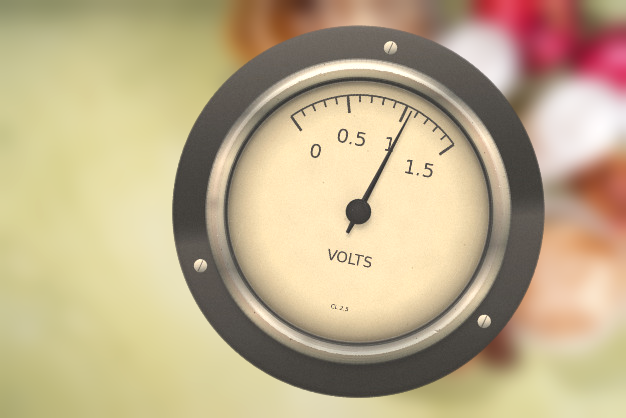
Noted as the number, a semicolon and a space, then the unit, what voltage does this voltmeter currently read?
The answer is 1.05; V
